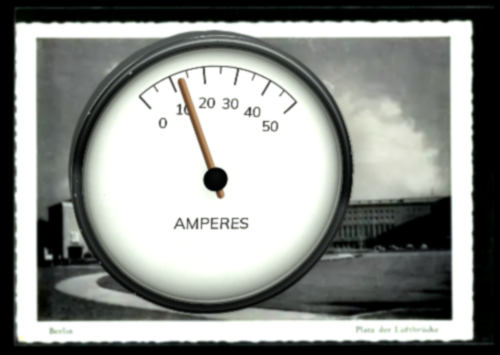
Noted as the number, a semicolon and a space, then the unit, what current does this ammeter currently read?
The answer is 12.5; A
